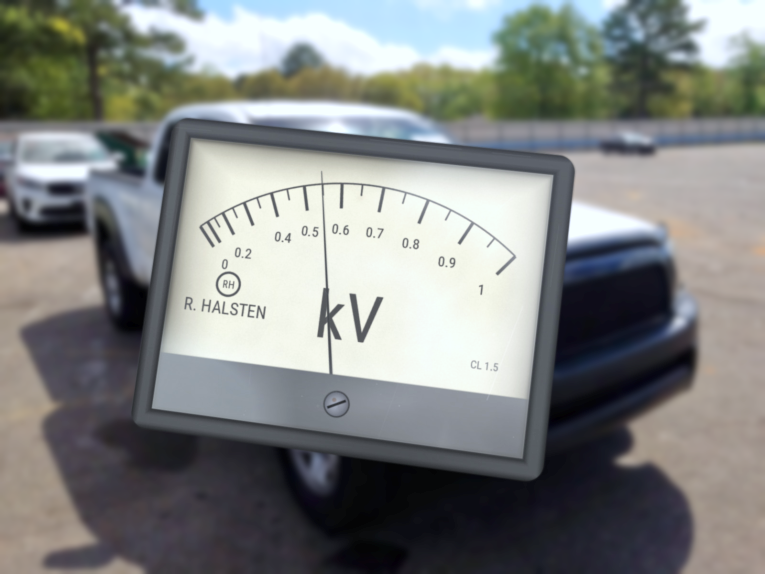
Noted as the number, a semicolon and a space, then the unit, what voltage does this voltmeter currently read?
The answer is 0.55; kV
